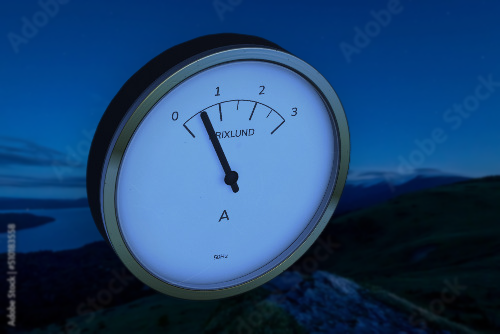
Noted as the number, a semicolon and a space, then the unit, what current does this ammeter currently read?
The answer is 0.5; A
